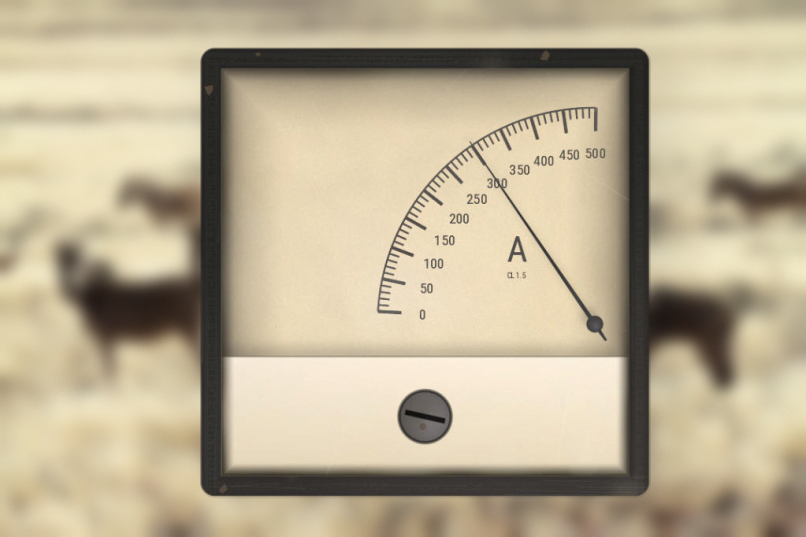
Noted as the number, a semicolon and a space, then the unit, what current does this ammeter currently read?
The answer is 300; A
